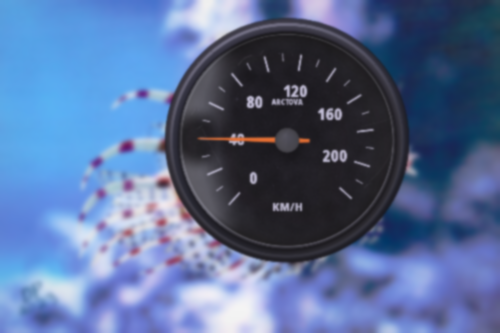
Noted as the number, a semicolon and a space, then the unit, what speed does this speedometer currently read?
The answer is 40; km/h
